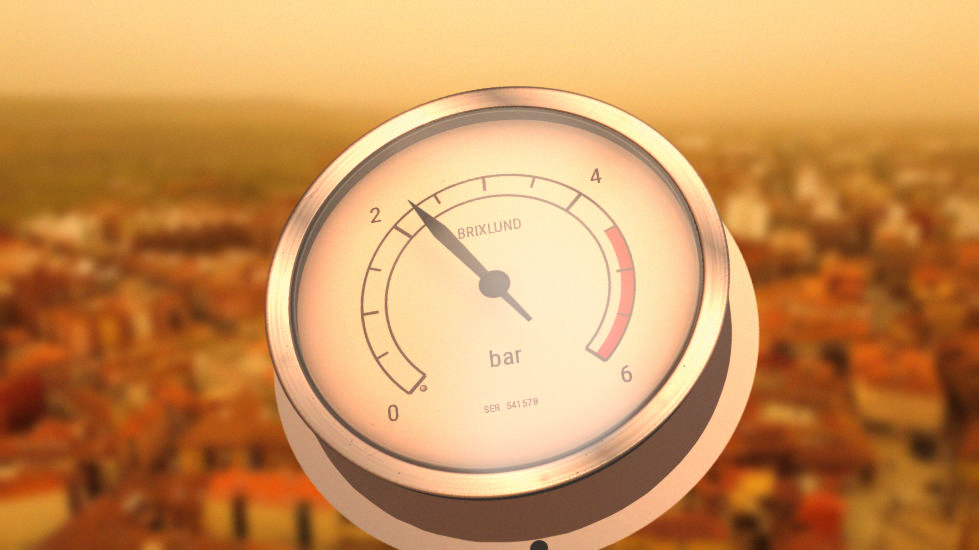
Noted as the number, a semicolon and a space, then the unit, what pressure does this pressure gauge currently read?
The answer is 2.25; bar
